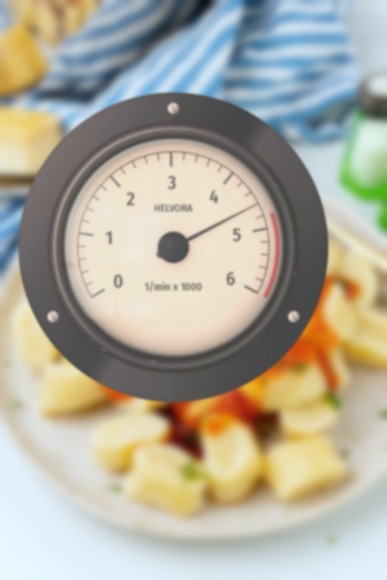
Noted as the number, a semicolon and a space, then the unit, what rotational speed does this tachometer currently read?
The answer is 4600; rpm
